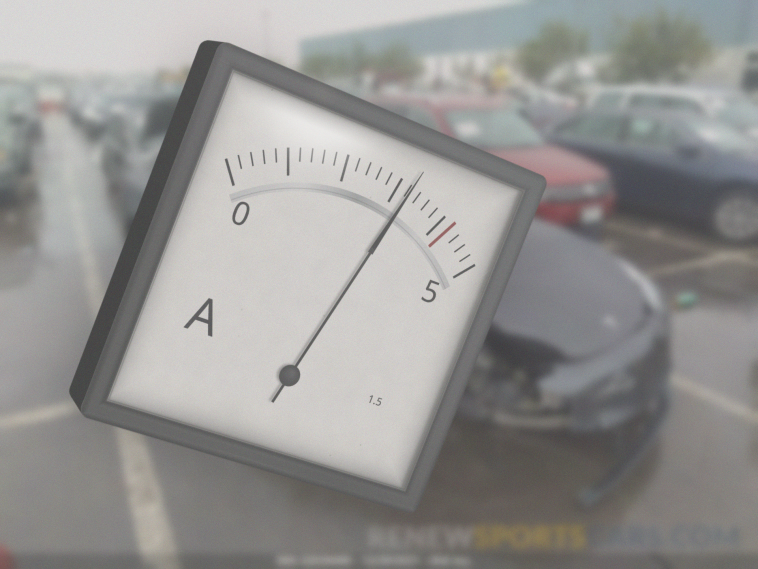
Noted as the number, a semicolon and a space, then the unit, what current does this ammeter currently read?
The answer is 3.2; A
